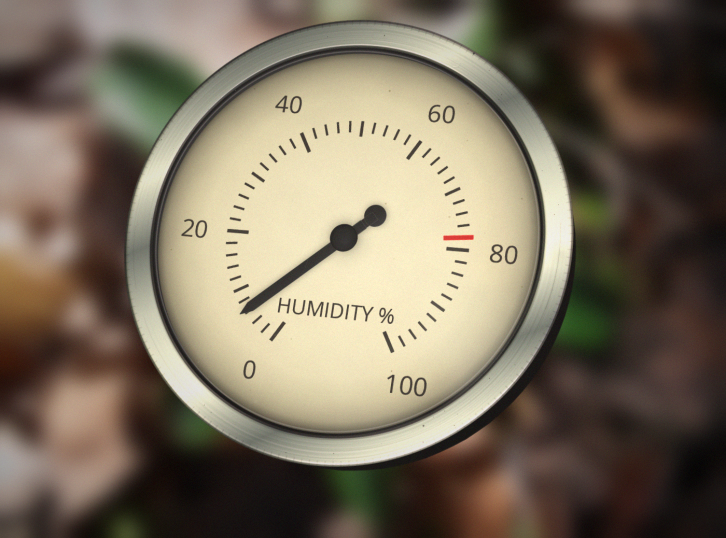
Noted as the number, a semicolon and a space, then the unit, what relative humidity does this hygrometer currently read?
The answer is 6; %
